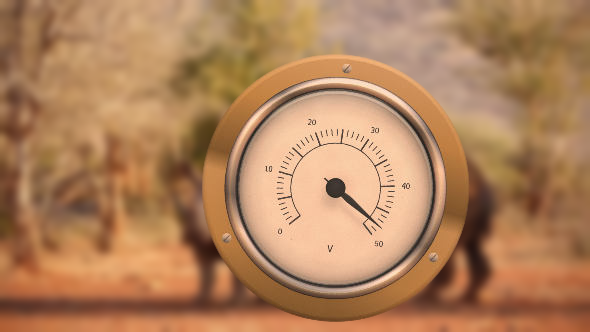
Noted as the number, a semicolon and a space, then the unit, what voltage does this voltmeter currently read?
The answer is 48; V
